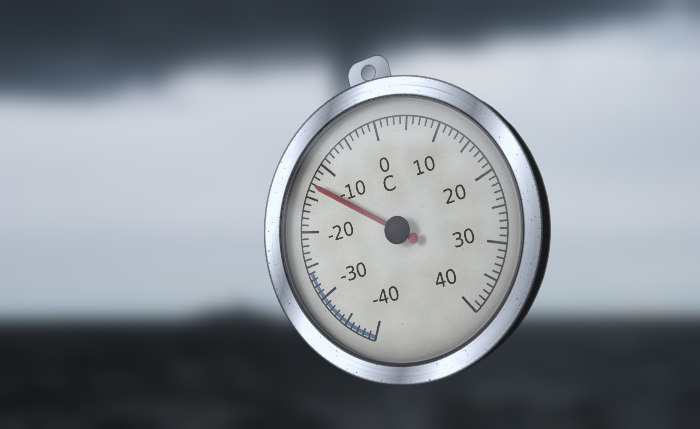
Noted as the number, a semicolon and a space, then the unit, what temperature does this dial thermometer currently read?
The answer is -13; °C
